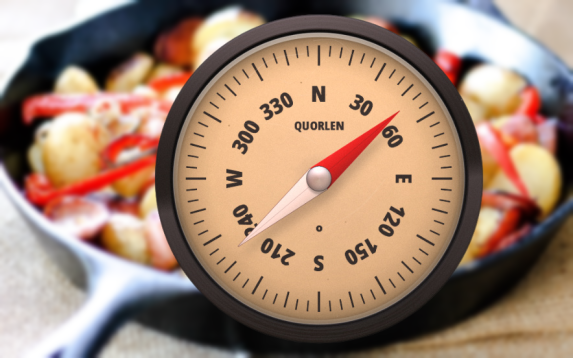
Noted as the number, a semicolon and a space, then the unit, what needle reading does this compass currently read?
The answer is 50; °
